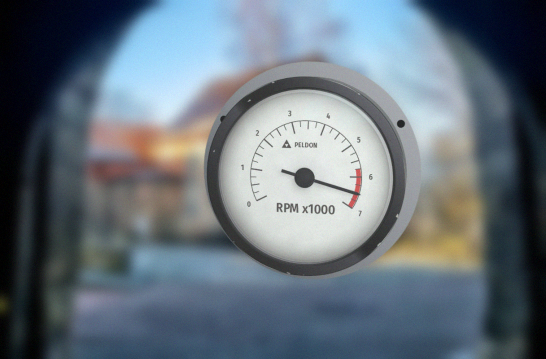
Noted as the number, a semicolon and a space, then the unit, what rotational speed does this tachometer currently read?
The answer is 6500; rpm
